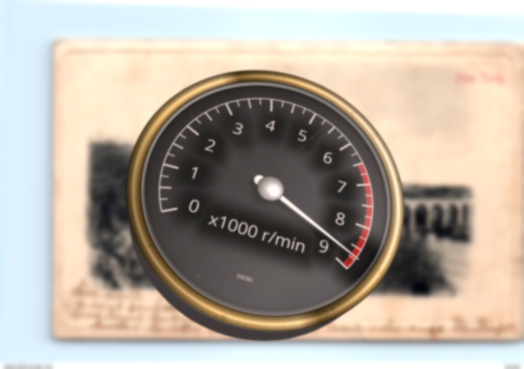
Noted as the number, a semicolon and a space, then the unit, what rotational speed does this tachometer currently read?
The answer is 8750; rpm
